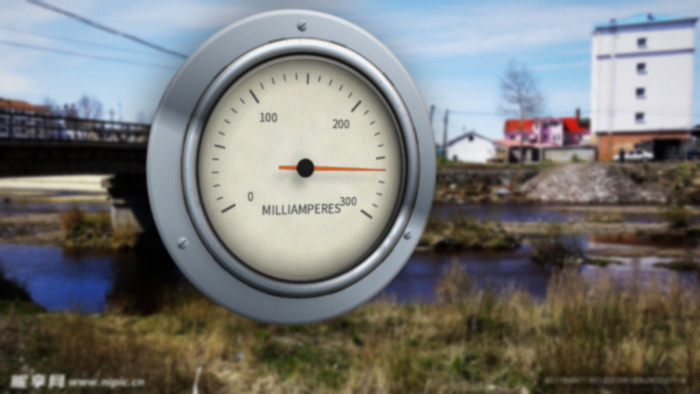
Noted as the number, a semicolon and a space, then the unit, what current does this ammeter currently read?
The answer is 260; mA
